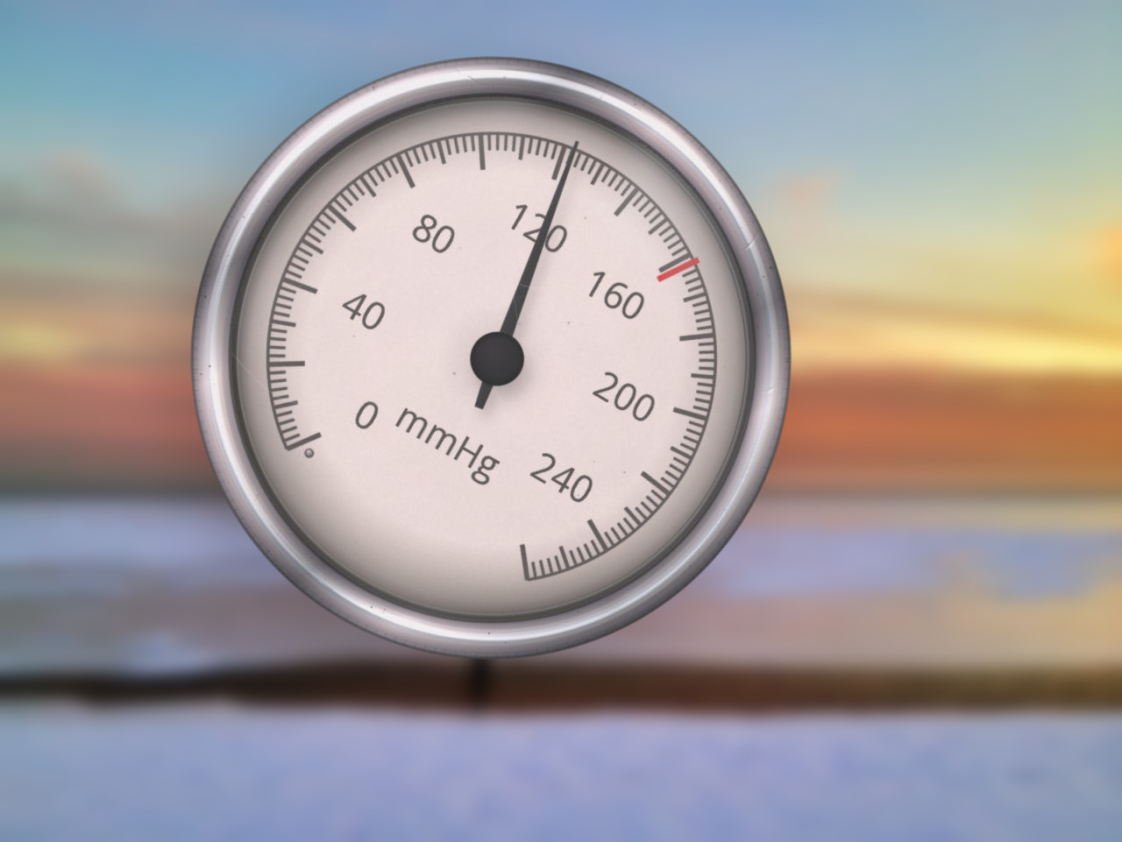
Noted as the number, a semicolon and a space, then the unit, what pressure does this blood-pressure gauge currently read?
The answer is 122; mmHg
